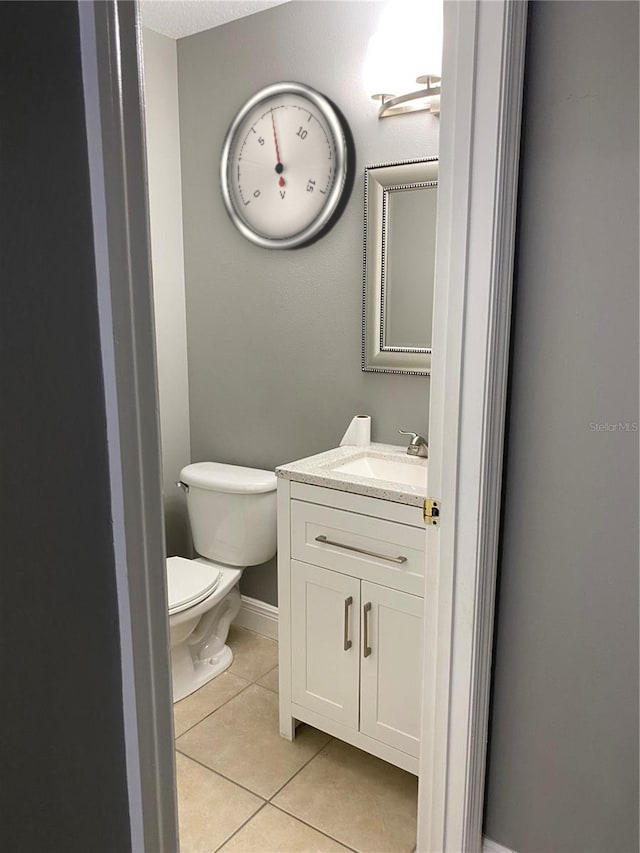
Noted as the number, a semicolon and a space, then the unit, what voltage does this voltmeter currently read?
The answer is 7; V
